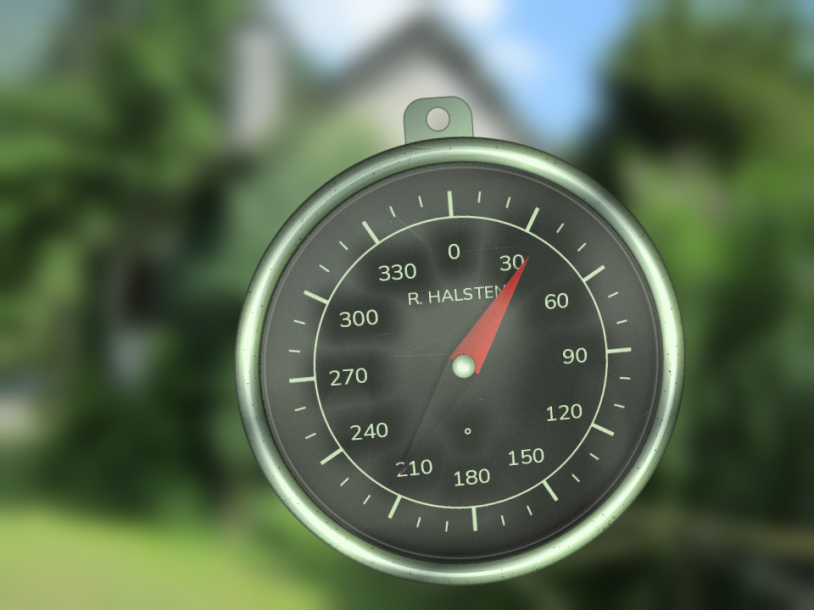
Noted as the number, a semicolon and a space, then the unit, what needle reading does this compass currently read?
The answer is 35; °
